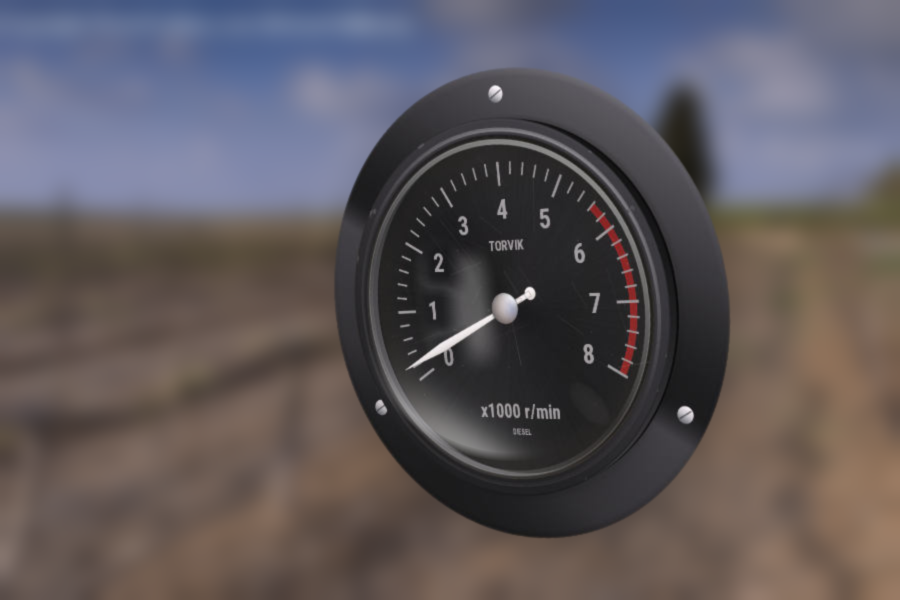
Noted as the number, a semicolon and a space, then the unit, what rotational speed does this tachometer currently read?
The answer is 200; rpm
